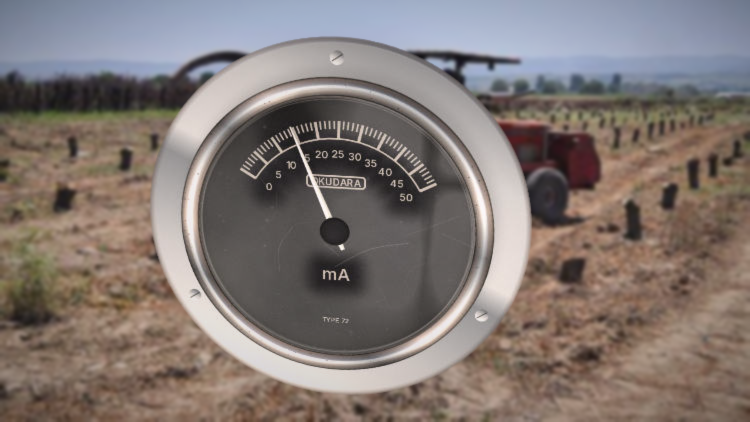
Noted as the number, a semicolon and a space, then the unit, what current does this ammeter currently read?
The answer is 15; mA
